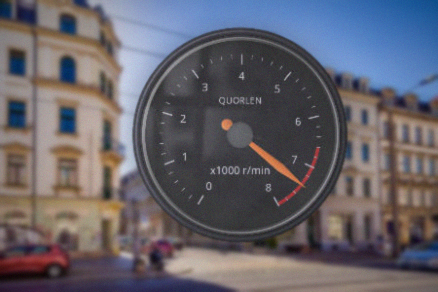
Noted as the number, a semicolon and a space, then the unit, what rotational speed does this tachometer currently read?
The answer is 7400; rpm
